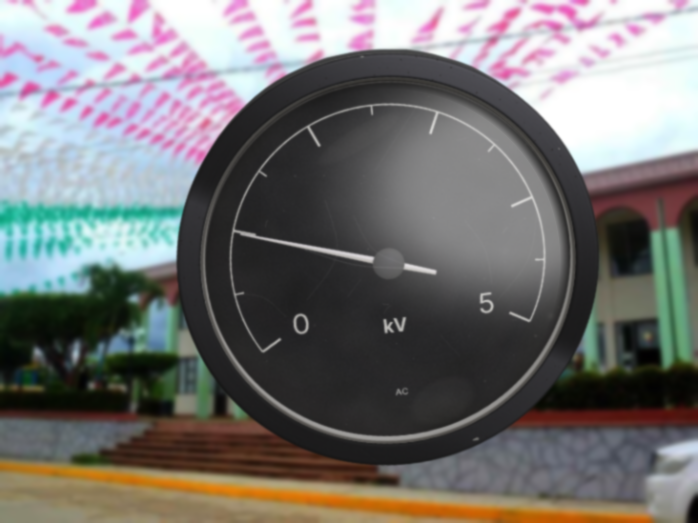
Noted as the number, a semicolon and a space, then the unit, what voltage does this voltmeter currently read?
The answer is 1; kV
